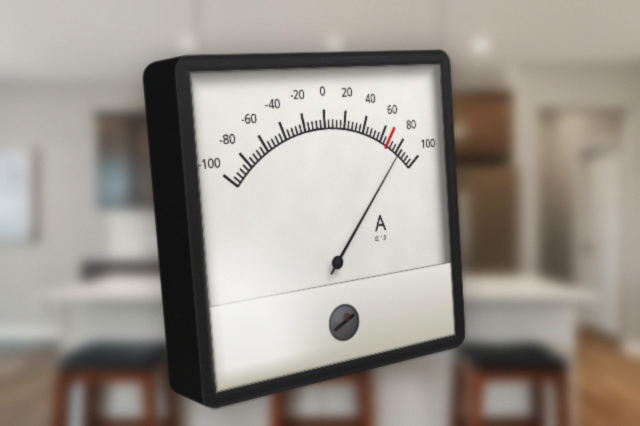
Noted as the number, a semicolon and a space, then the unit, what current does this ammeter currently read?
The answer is 80; A
